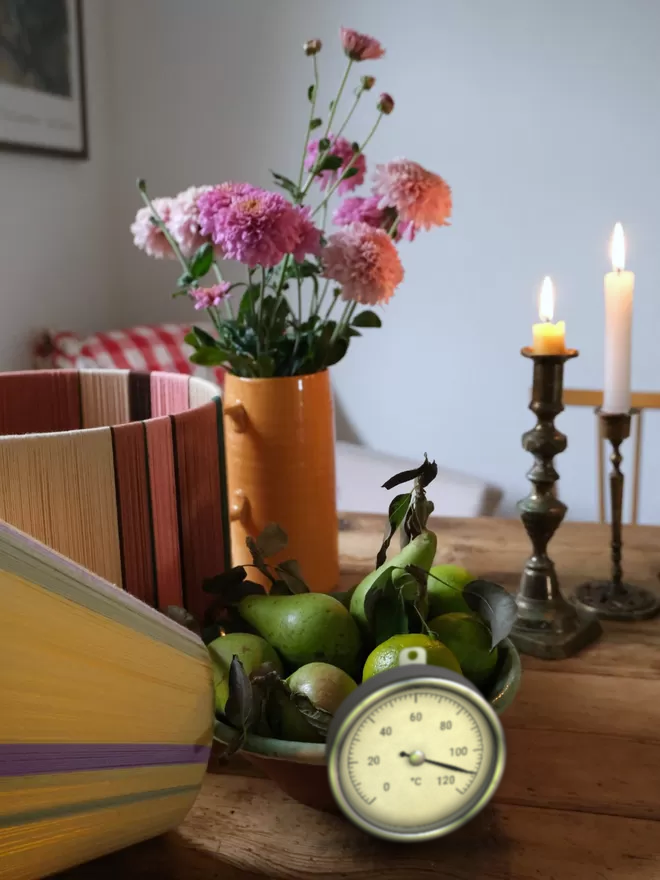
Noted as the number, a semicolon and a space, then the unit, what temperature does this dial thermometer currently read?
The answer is 110; °C
